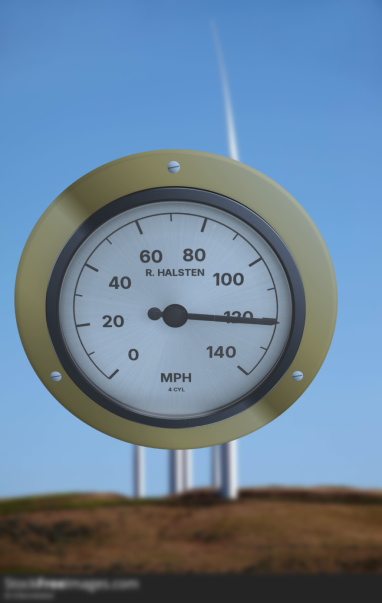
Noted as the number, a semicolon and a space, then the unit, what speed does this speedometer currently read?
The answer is 120; mph
